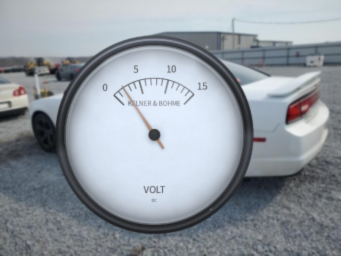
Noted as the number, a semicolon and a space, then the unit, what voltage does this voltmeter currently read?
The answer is 2; V
